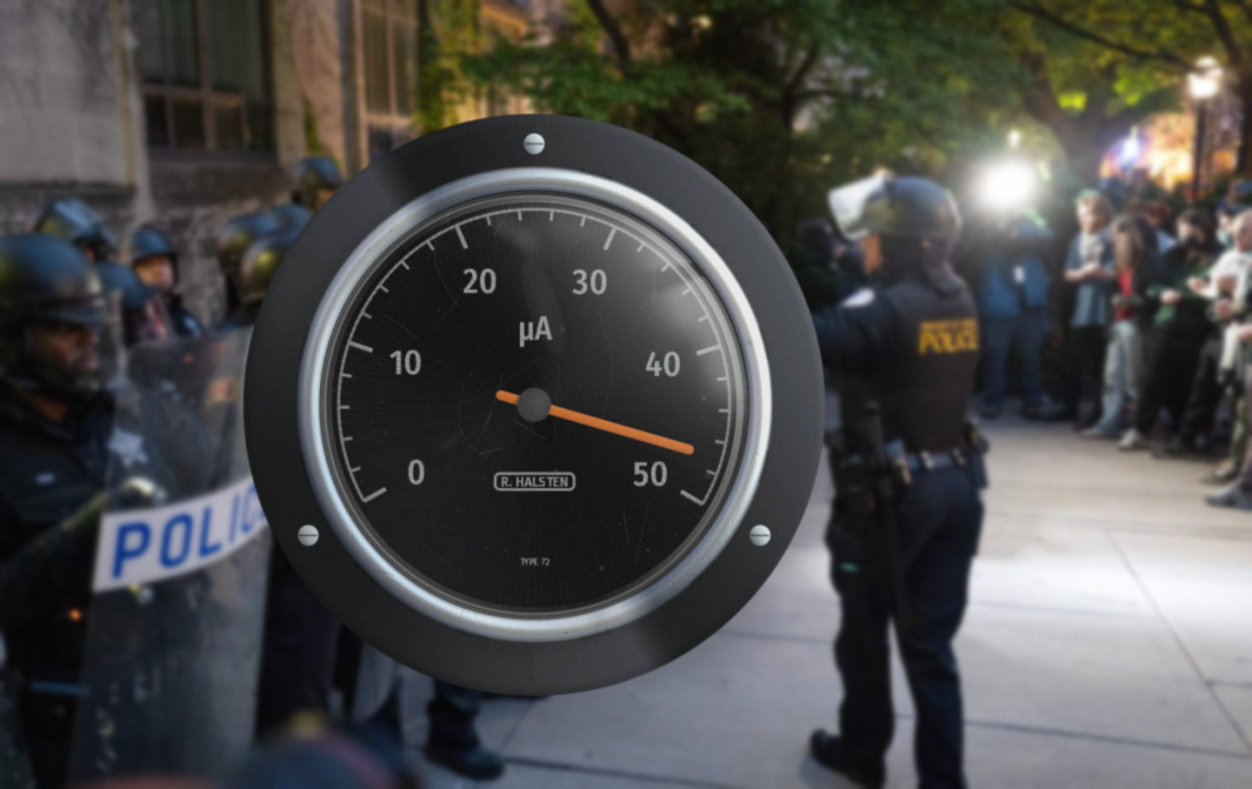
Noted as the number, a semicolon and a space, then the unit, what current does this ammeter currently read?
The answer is 47; µA
